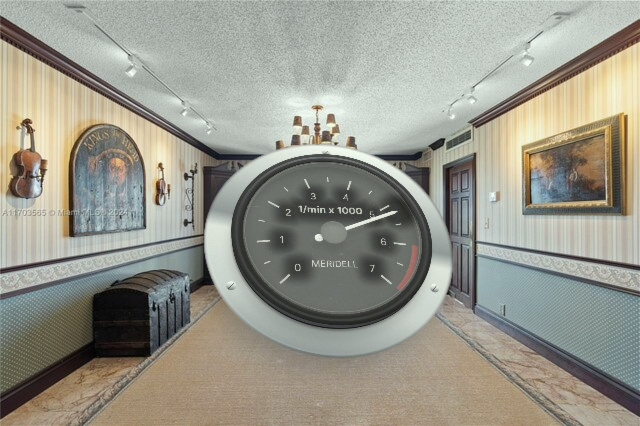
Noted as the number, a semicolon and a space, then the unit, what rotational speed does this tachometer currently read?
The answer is 5250; rpm
